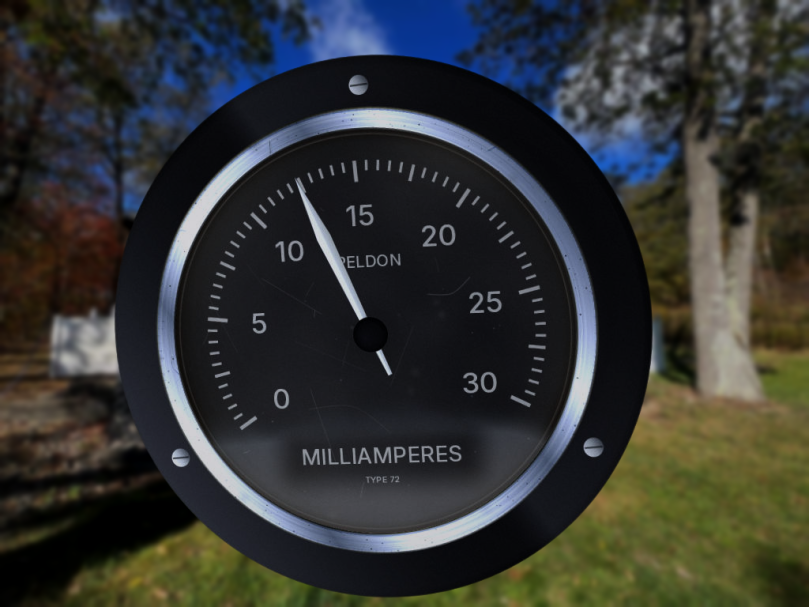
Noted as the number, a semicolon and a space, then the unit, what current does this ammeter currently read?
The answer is 12.5; mA
